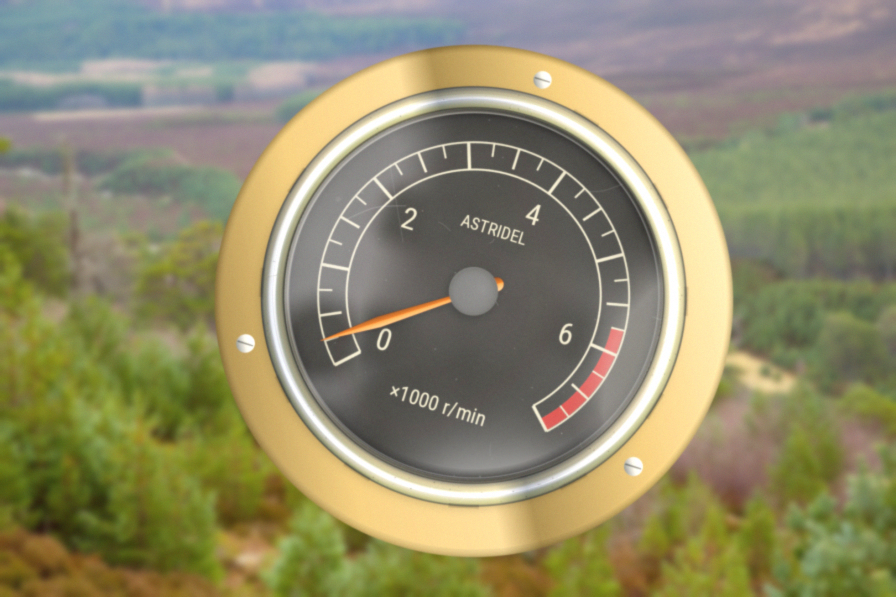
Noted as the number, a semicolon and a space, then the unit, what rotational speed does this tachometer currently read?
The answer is 250; rpm
